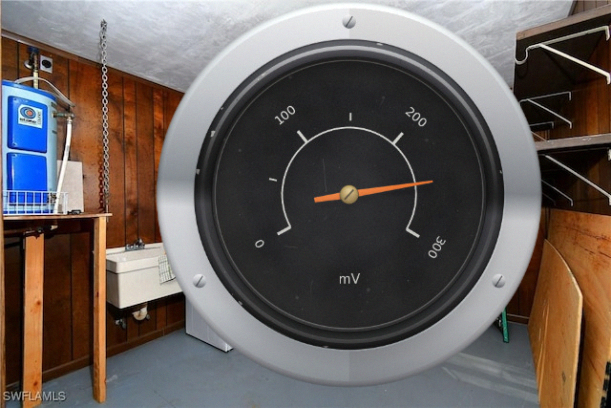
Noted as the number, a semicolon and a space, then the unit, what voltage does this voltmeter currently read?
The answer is 250; mV
